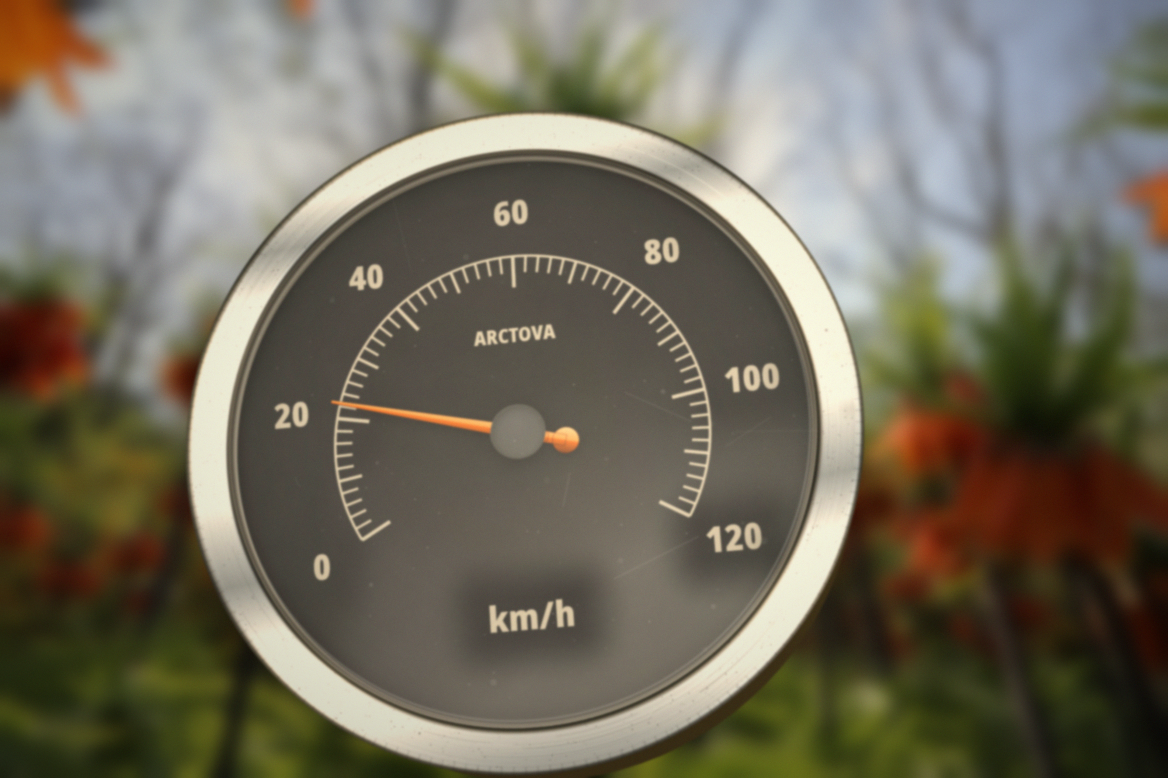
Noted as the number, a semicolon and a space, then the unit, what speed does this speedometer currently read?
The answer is 22; km/h
